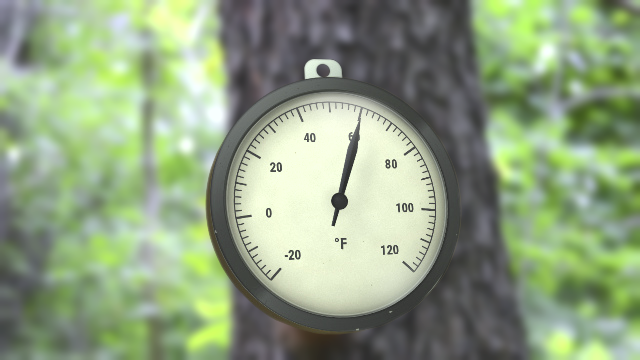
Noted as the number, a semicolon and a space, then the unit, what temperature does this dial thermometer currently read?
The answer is 60; °F
